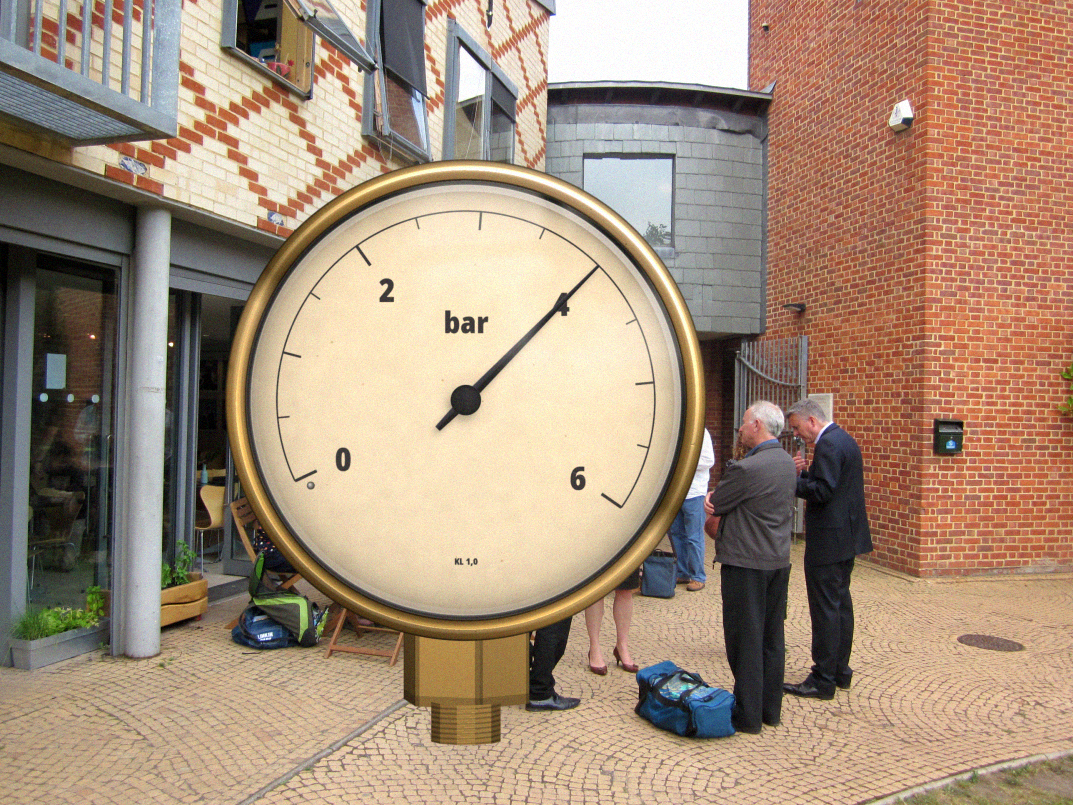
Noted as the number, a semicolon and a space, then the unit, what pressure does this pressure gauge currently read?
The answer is 4; bar
